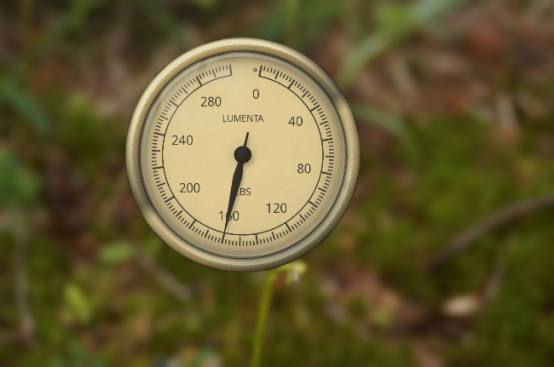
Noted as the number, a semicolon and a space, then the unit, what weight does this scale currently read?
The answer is 160; lb
